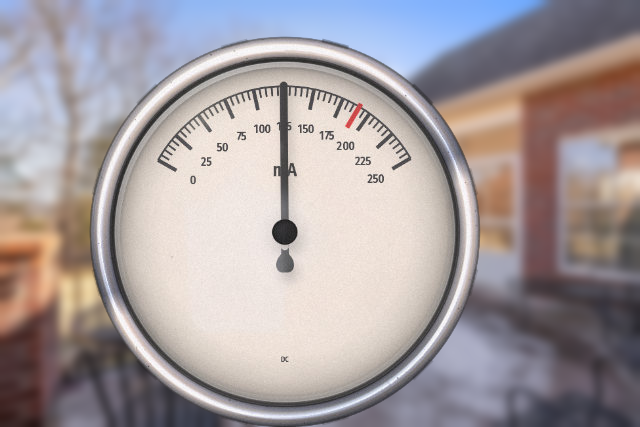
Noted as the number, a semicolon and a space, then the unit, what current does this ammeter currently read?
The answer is 125; mA
